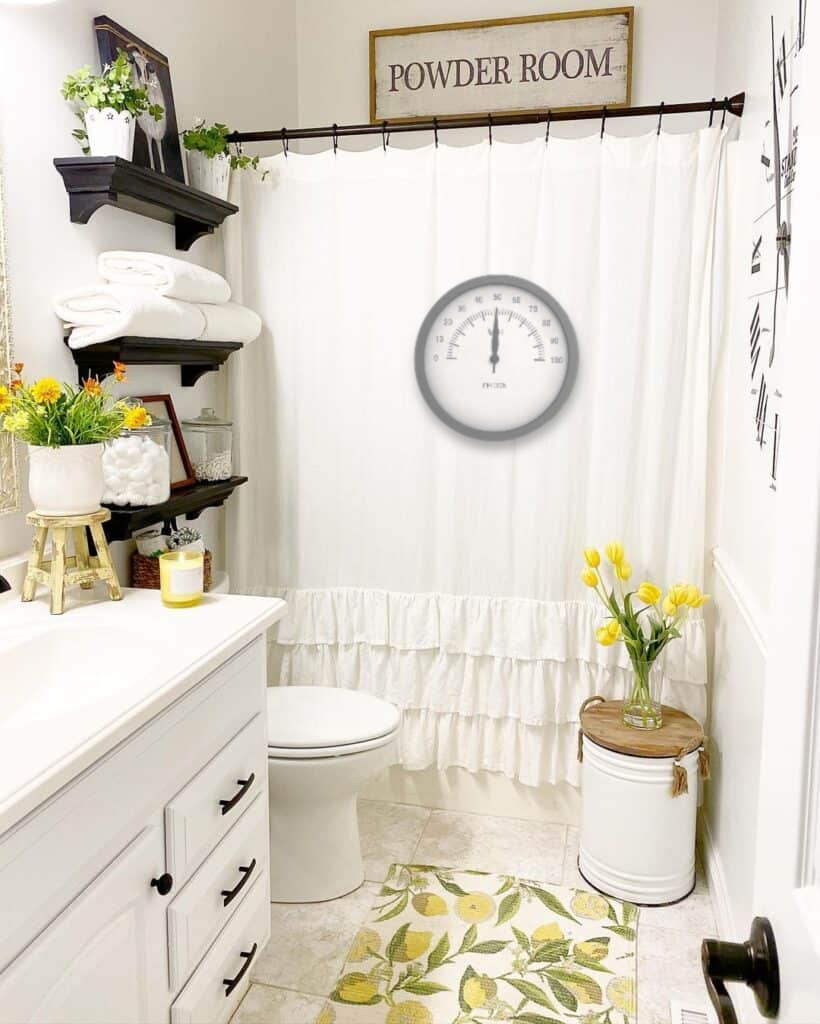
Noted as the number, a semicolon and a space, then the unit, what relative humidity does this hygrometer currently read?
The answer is 50; %
